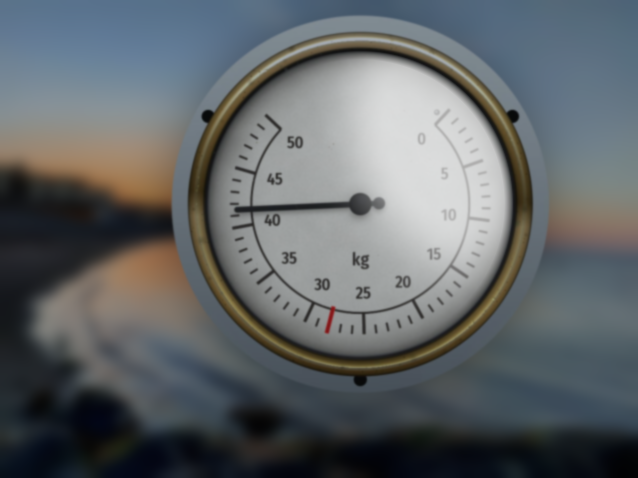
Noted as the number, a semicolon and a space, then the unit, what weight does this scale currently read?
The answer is 41.5; kg
